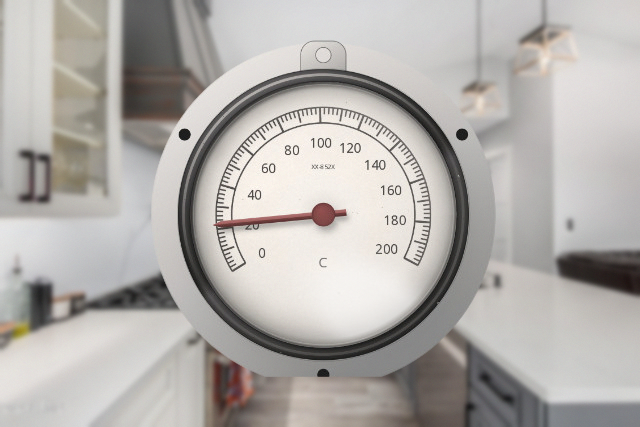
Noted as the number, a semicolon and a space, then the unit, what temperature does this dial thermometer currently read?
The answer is 22; °C
